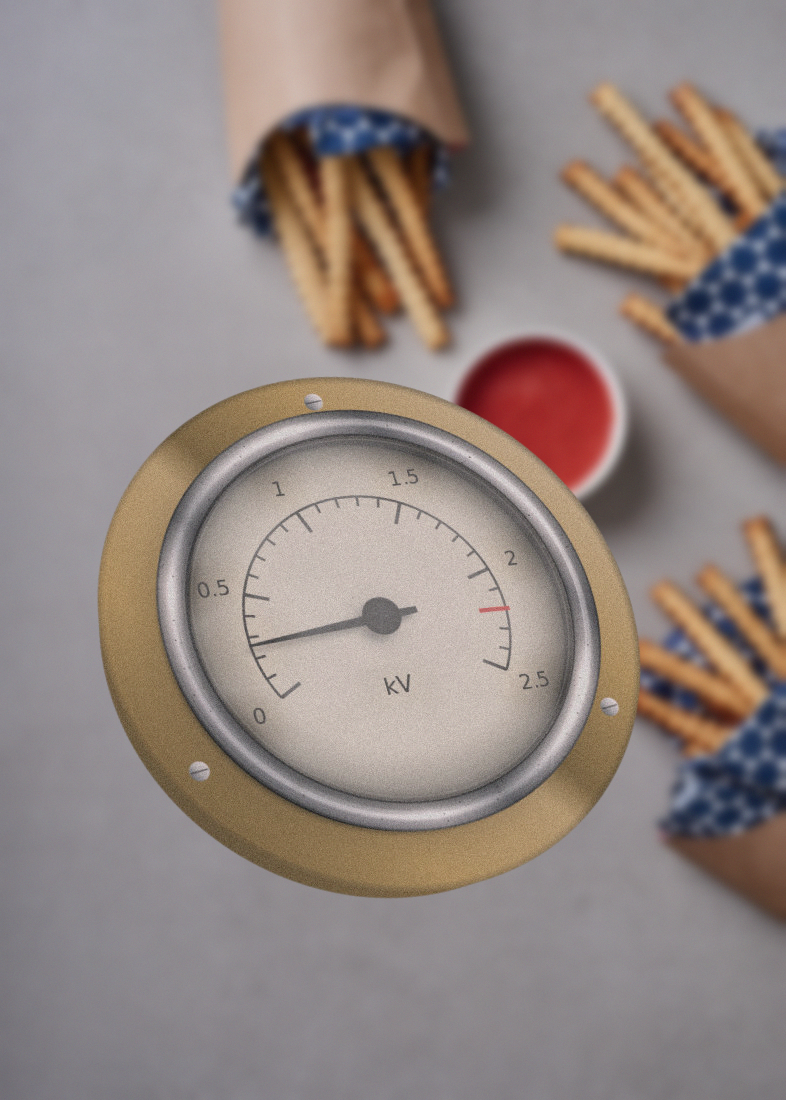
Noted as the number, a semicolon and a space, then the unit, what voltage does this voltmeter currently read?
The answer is 0.25; kV
